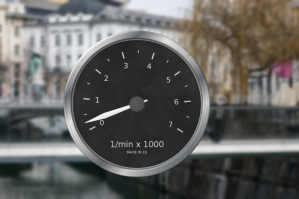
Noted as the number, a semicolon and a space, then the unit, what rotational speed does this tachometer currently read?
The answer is 250; rpm
